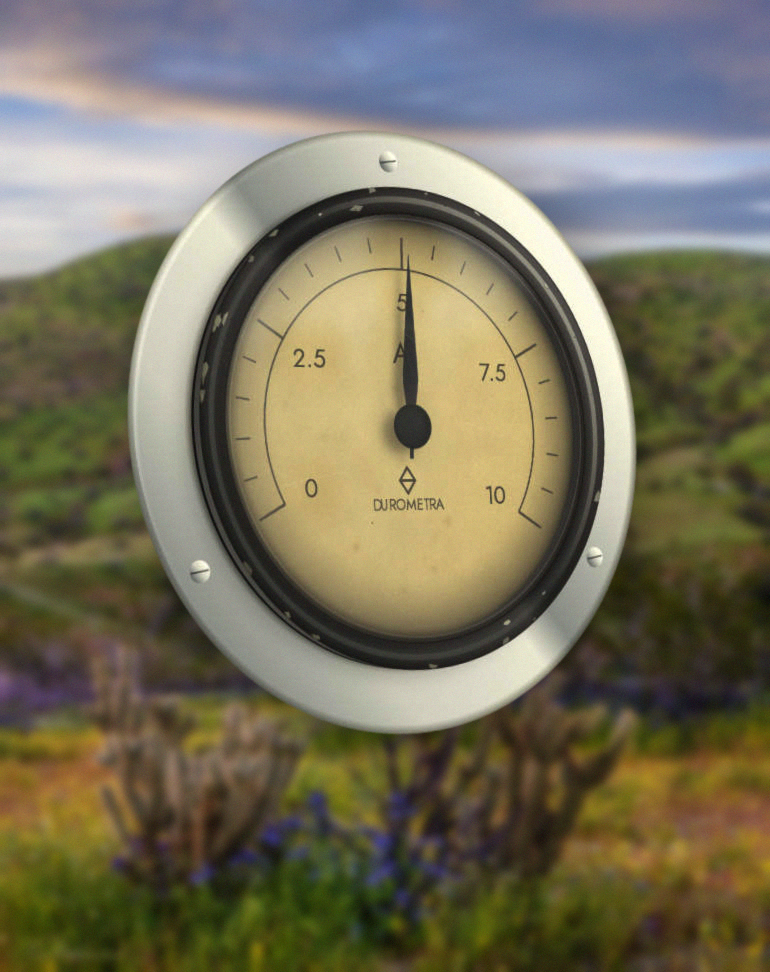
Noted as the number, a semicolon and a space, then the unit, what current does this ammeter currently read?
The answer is 5; A
